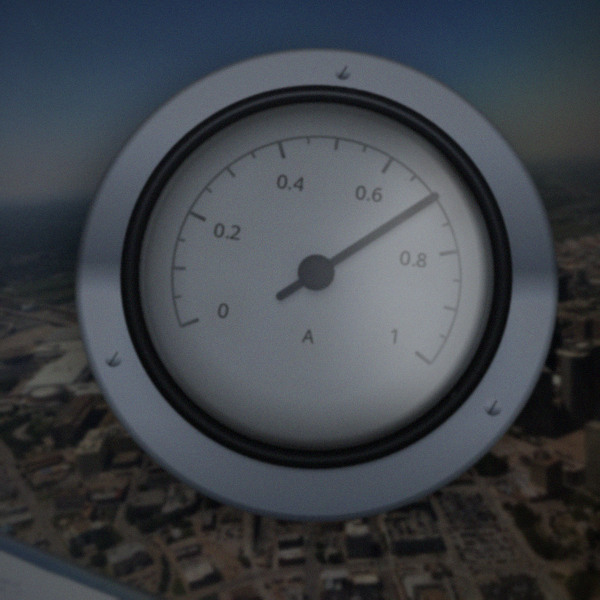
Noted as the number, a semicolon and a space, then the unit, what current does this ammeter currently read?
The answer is 0.7; A
